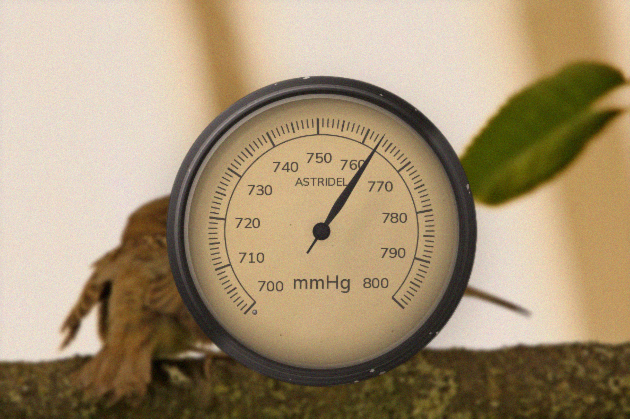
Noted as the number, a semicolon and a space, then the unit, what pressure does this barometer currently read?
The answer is 763; mmHg
